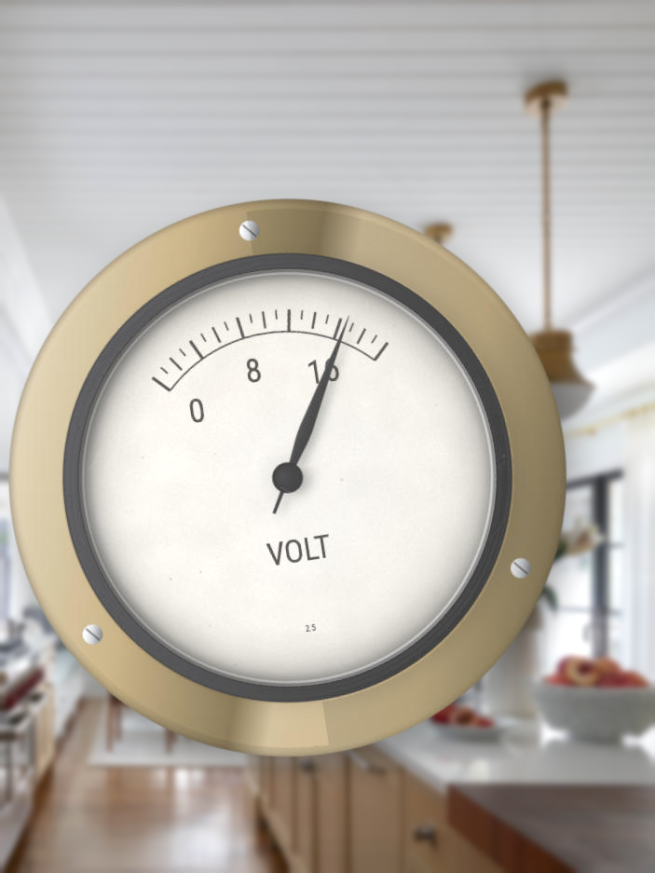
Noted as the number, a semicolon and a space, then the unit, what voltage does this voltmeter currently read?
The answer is 16.5; V
